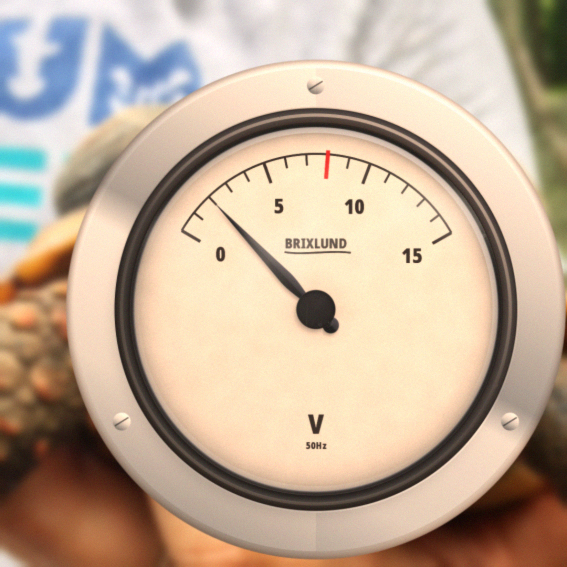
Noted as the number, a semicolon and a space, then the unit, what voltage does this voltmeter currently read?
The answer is 2; V
